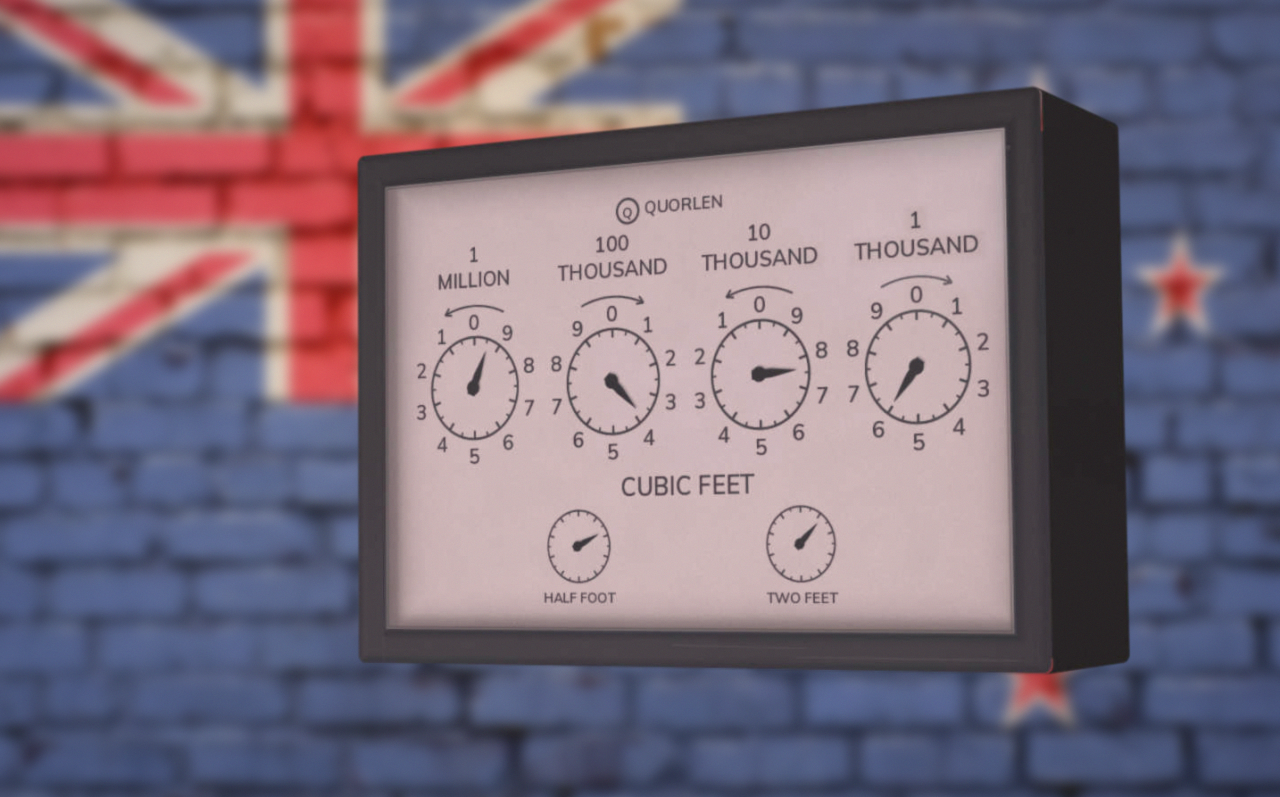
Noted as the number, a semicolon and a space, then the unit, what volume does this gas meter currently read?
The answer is 937600; ft³
